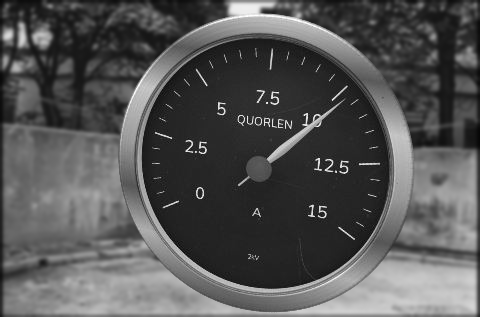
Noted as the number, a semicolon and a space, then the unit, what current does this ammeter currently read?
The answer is 10.25; A
